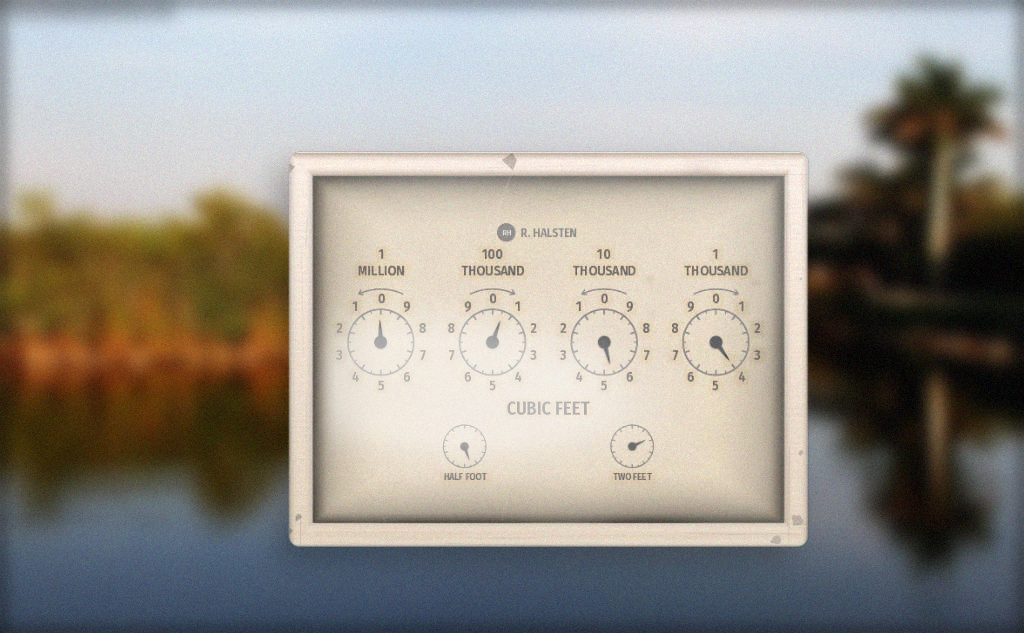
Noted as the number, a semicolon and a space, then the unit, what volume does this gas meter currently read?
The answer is 5400; ft³
